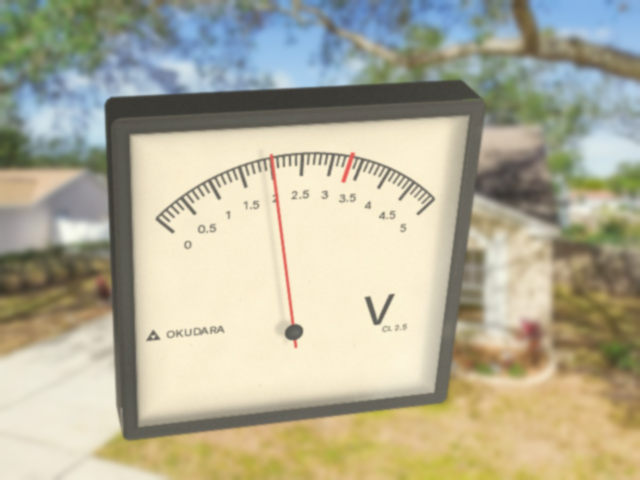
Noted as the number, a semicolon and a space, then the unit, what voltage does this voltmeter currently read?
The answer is 2; V
